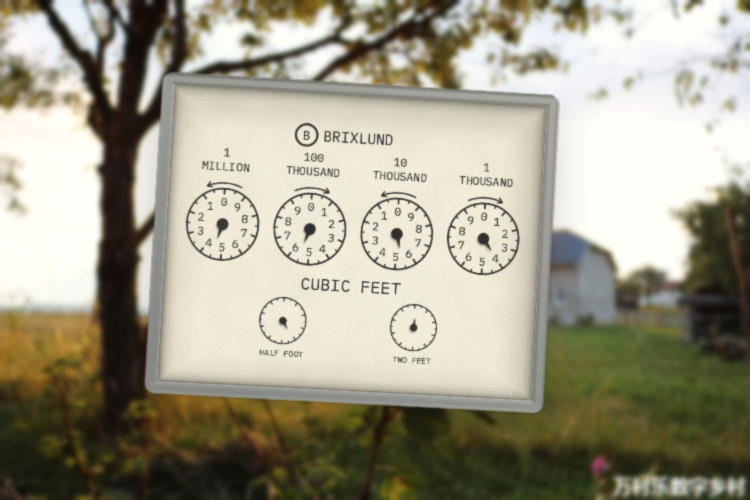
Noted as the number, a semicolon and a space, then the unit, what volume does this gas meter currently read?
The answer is 455400; ft³
